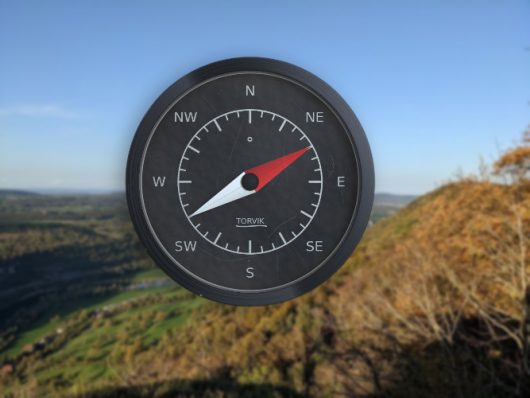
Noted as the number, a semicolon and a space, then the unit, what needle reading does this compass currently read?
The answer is 60; °
